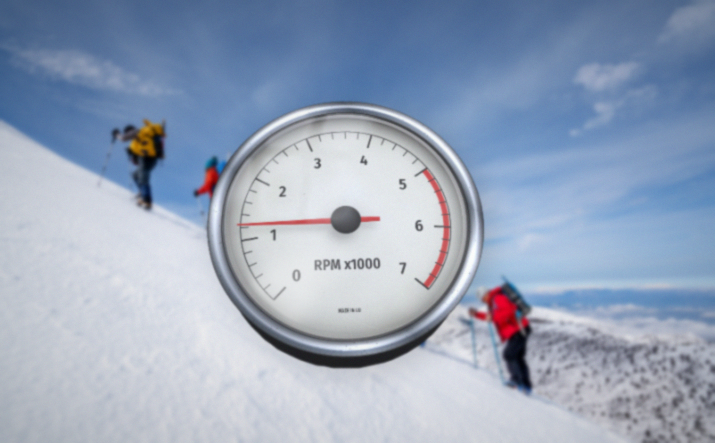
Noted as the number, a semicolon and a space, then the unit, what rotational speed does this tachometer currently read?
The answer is 1200; rpm
